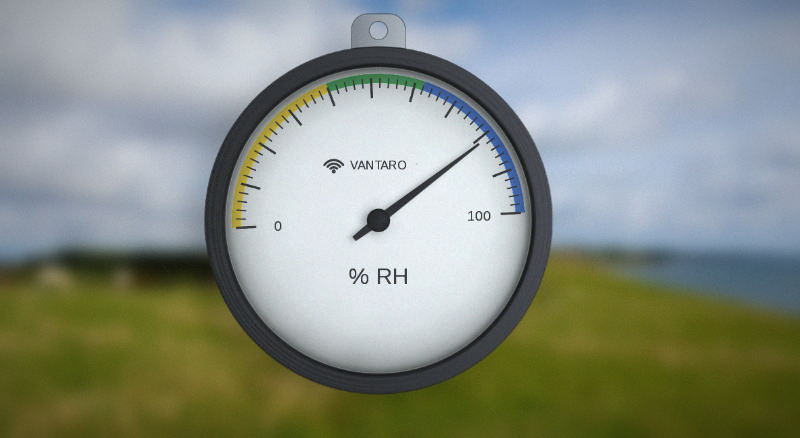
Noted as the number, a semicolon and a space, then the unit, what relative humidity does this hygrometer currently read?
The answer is 81; %
